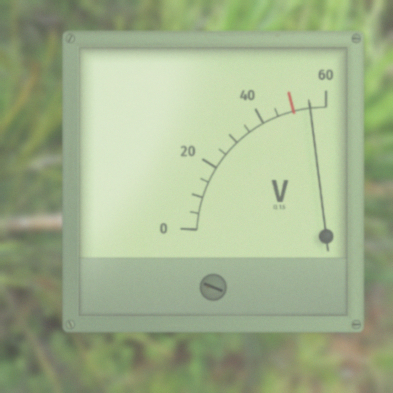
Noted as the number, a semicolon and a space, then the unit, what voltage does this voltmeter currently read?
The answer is 55; V
